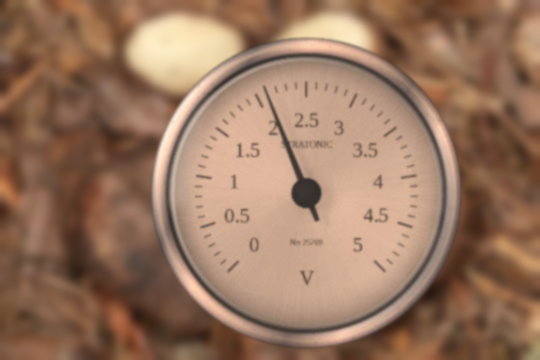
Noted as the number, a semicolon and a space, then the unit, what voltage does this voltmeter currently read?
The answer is 2.1; V
